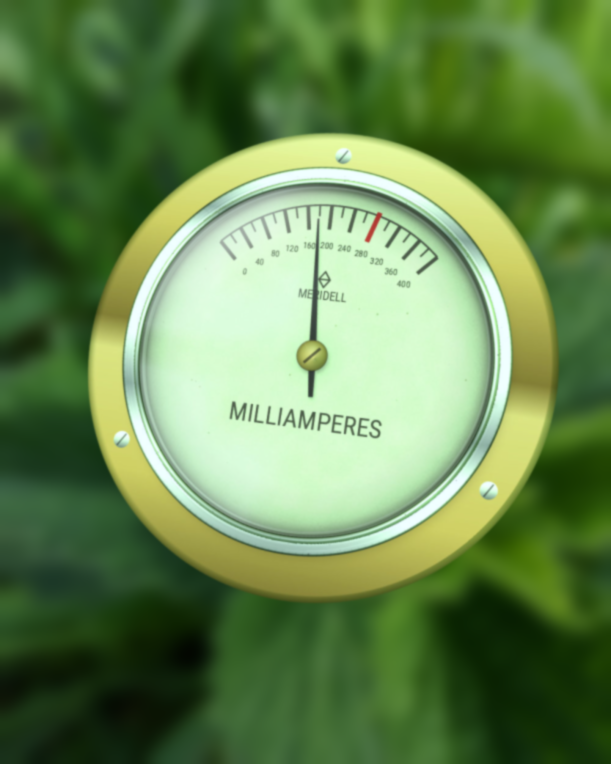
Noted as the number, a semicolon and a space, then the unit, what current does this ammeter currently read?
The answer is 180; mA
